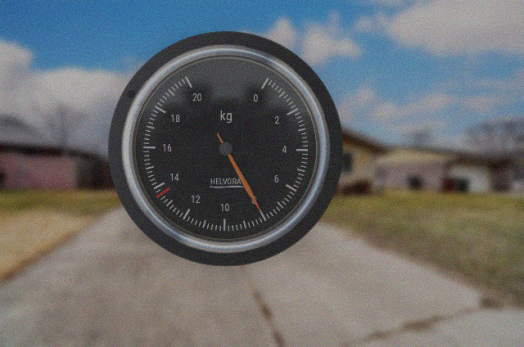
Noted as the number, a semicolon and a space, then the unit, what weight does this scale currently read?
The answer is 8; kg
